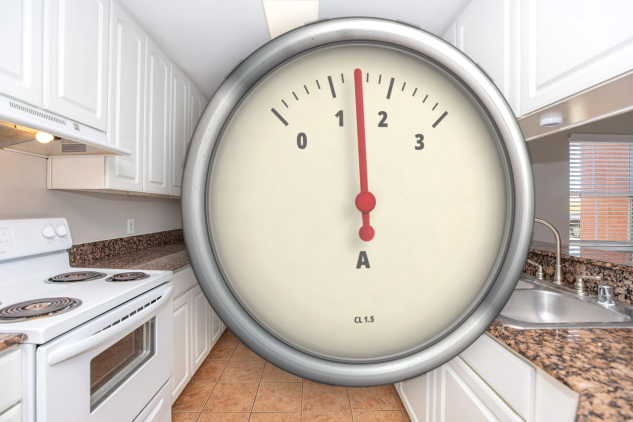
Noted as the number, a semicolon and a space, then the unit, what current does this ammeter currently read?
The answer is 1.4; A
